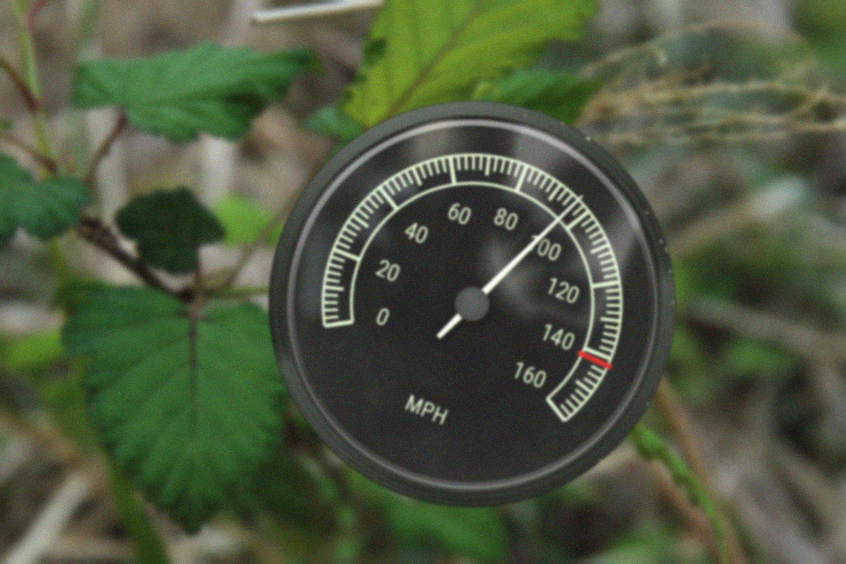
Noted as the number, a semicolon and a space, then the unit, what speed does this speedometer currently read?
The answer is 96; mph
